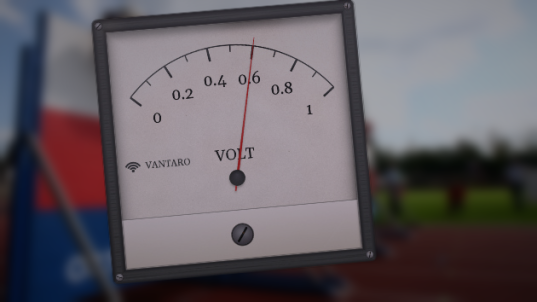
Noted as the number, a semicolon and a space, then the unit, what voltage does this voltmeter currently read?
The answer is 0.6; V
